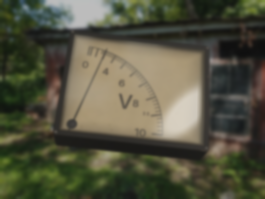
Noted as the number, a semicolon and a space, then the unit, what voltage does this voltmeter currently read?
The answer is 3; V
